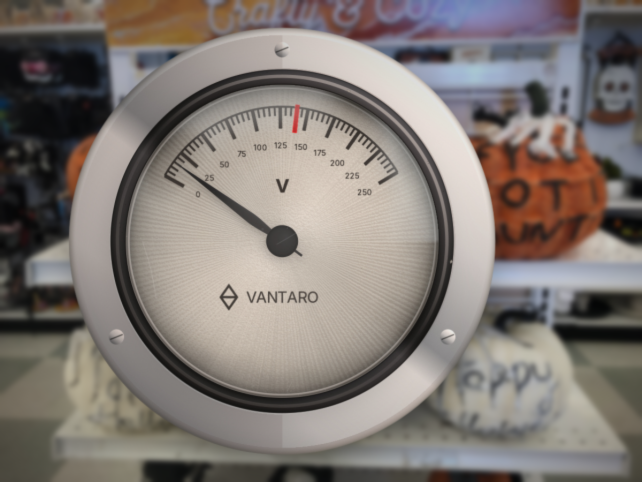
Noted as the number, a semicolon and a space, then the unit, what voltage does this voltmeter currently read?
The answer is 15; V
